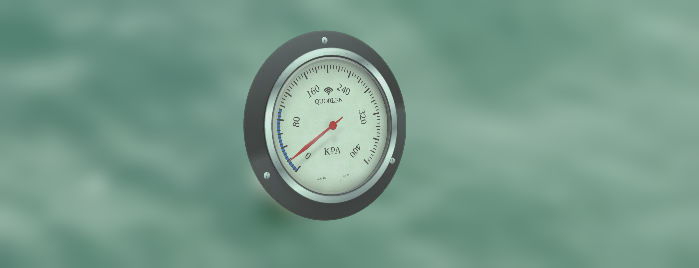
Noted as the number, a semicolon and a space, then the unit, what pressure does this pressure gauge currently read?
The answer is 20; kPa
